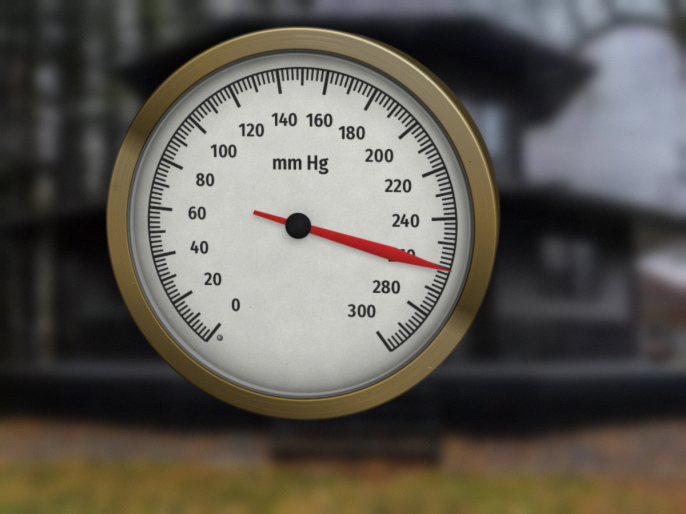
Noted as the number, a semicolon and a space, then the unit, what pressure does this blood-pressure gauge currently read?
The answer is 260; mmHg
